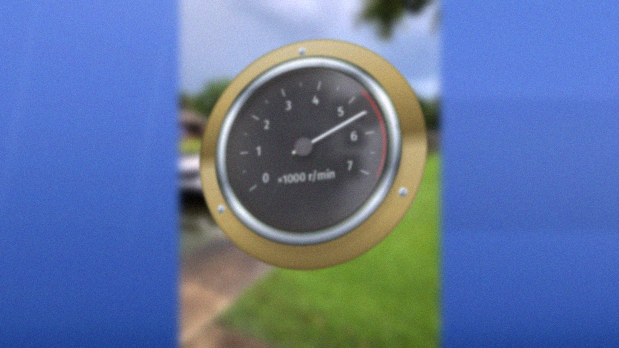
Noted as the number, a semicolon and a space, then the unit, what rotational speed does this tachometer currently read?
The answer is 5500; rpm
